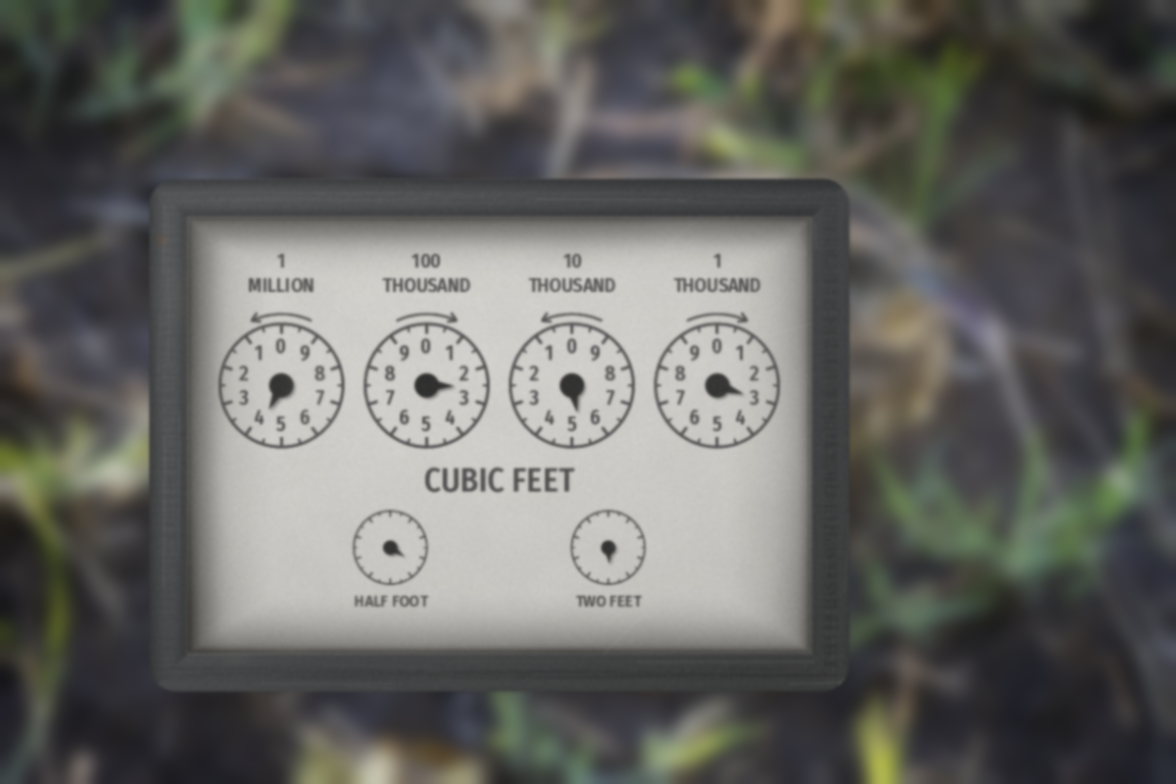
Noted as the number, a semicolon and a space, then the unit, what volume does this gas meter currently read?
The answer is 425300; ft³
